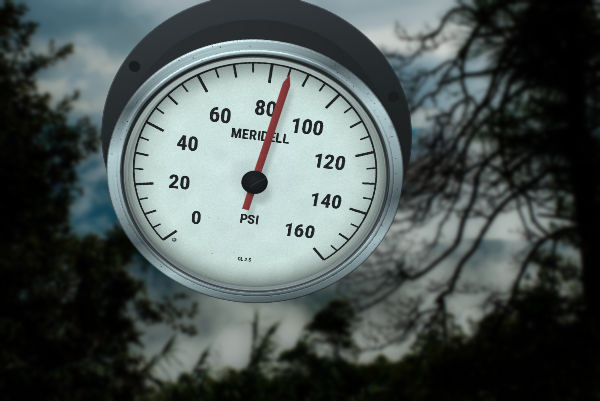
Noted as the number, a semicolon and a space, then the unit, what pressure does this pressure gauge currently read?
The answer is 85; psi
